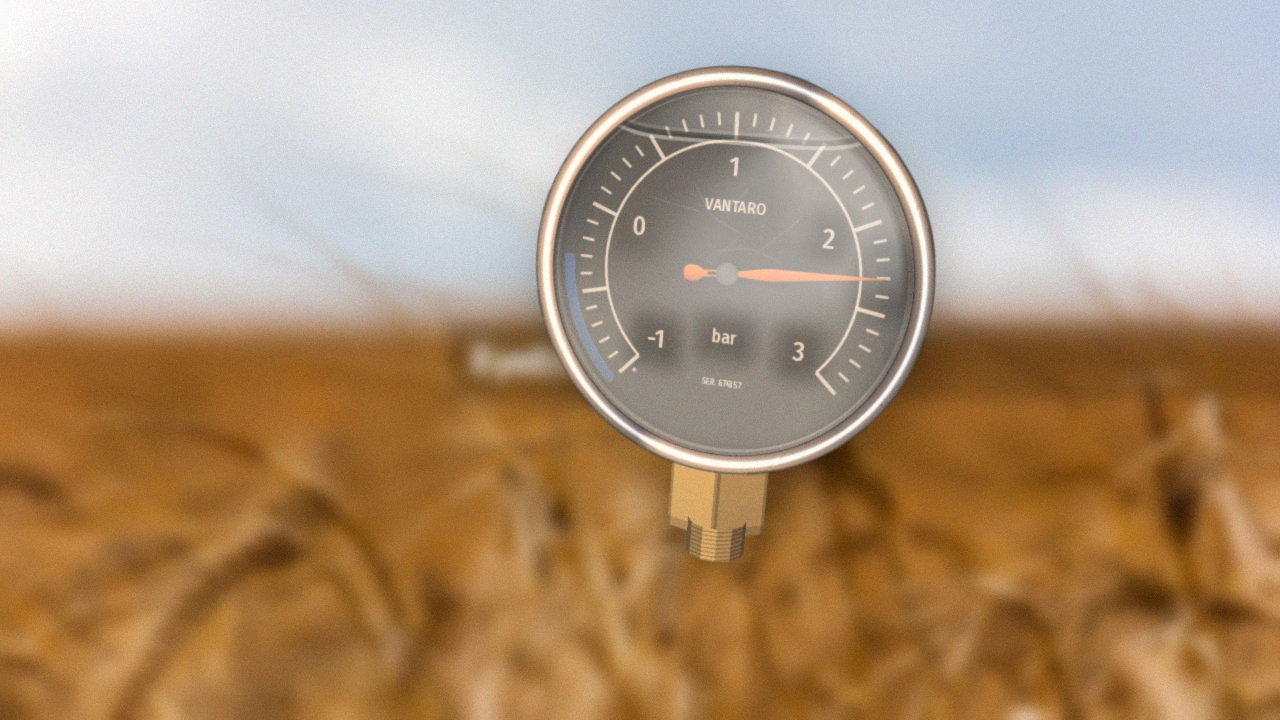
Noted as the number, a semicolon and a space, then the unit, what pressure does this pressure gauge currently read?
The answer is 2.3; bar
